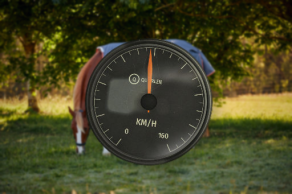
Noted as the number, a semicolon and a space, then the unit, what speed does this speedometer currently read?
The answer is 77.5; km/h
